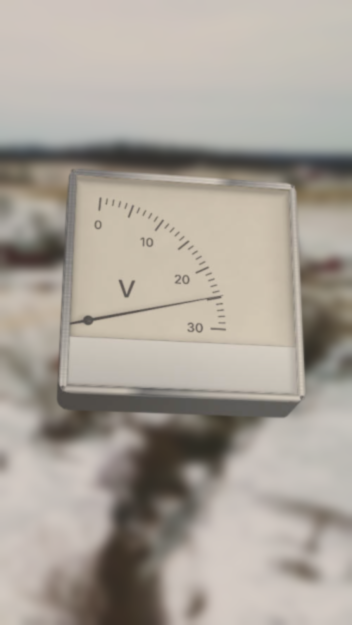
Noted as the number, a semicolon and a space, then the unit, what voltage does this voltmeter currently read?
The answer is 25; V
